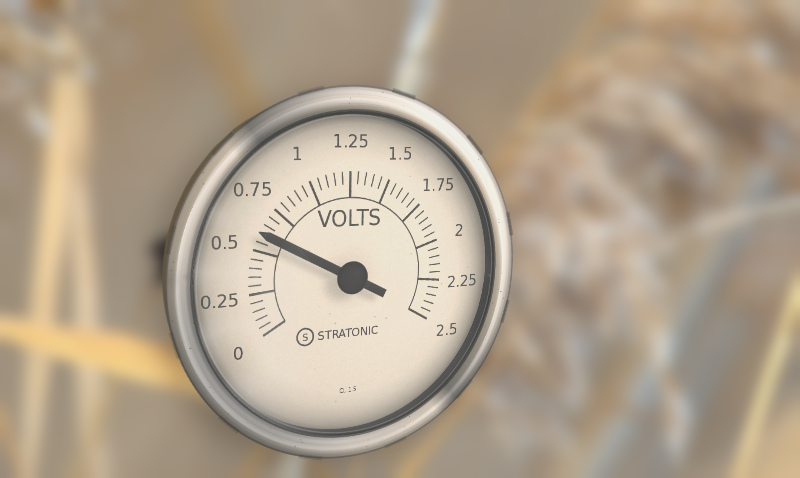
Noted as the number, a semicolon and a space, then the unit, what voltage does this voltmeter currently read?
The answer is 0.6; V
